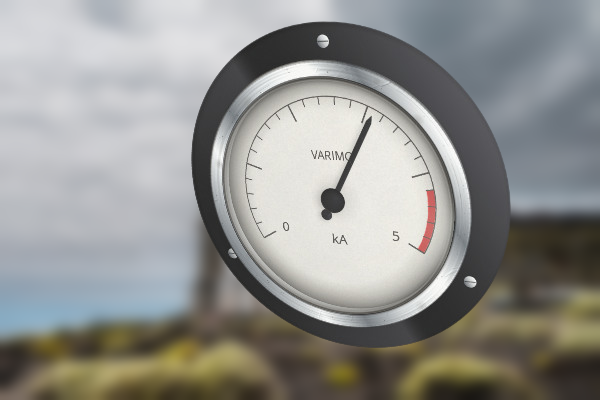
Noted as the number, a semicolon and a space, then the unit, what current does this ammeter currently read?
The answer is 3.1; kA
